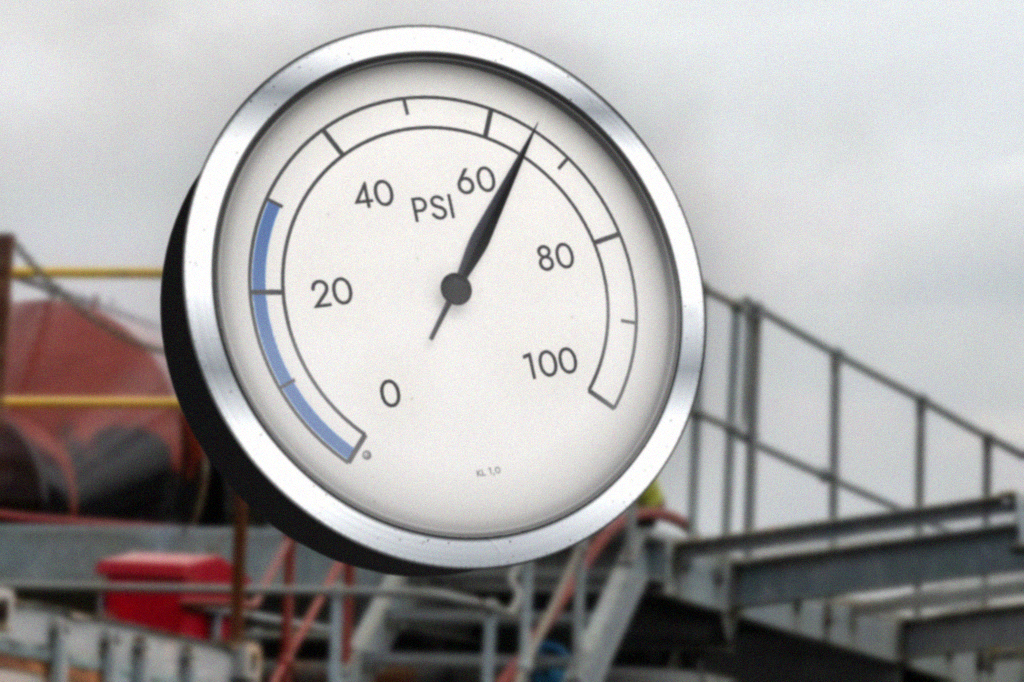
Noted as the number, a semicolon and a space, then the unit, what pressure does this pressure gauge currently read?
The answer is 65; psi
